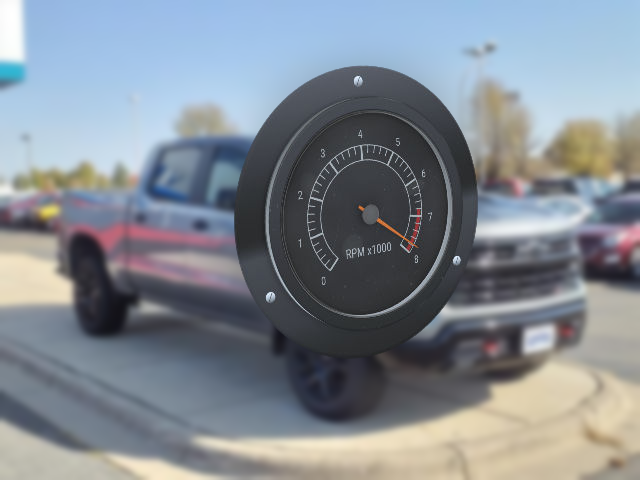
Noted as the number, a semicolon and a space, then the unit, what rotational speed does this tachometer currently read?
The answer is 7800; rpm
